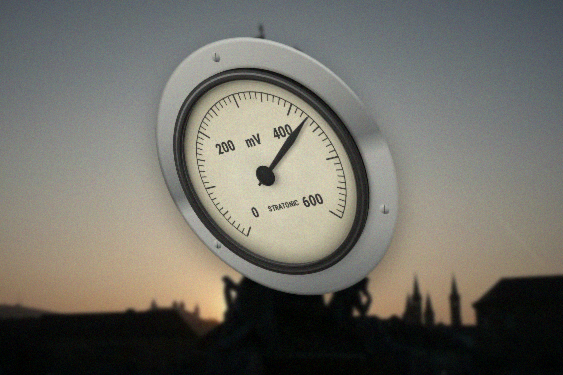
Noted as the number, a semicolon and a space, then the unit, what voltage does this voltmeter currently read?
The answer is 430; mV
